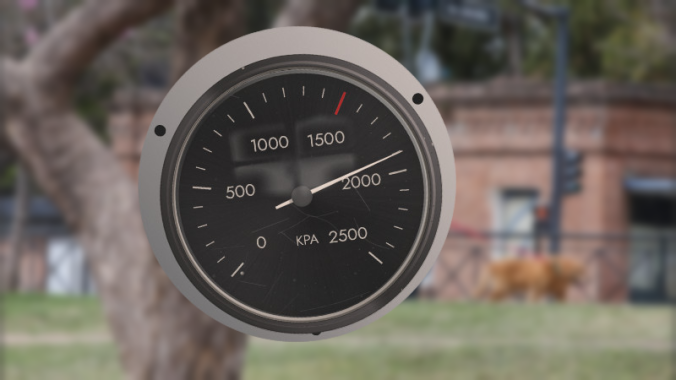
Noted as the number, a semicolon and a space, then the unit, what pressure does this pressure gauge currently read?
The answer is 1900; kPa
